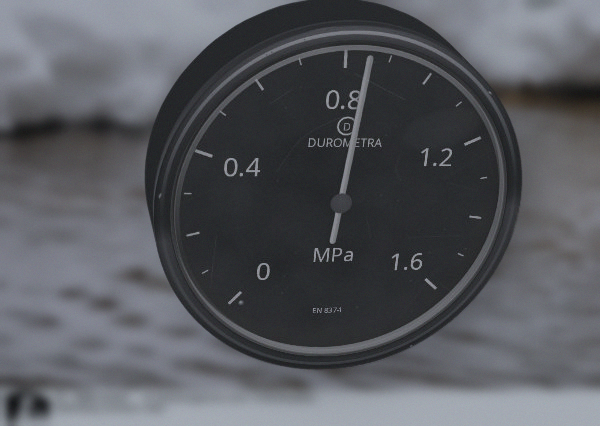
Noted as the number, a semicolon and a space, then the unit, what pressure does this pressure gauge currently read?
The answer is 0.85; MPa
